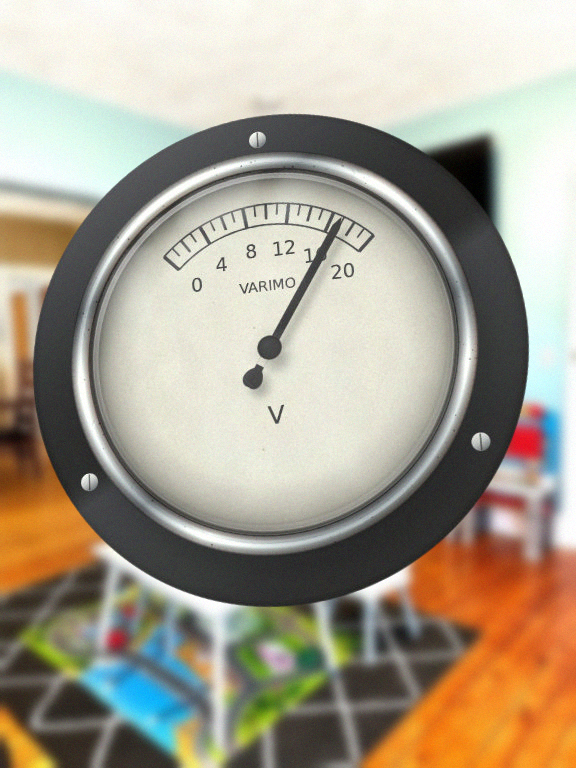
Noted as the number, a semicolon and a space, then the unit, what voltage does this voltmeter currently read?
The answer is 17; V
